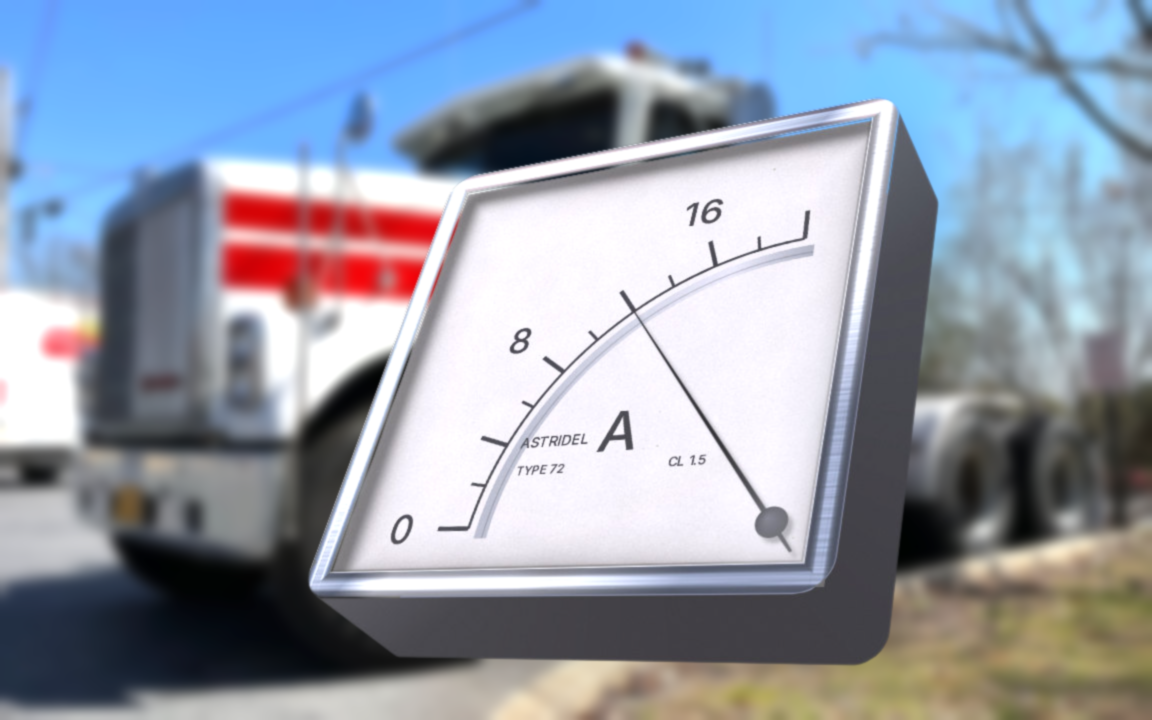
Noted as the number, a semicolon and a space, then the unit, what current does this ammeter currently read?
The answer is 12; A
